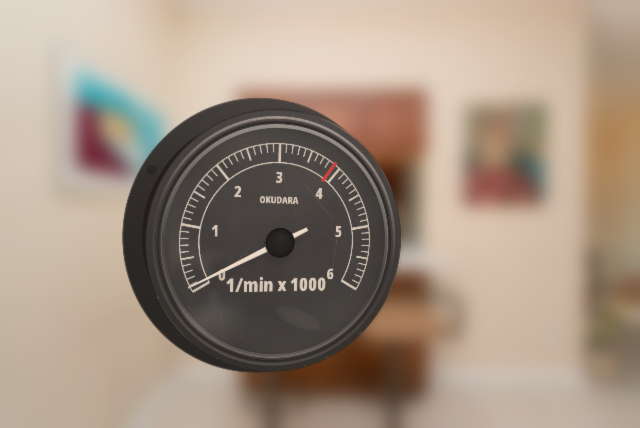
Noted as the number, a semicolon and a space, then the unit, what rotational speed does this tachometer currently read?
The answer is 100; rpm
